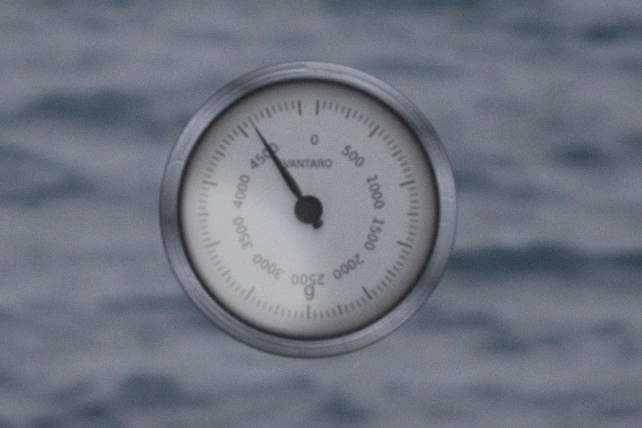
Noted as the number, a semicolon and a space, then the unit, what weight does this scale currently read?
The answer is 4600; g
